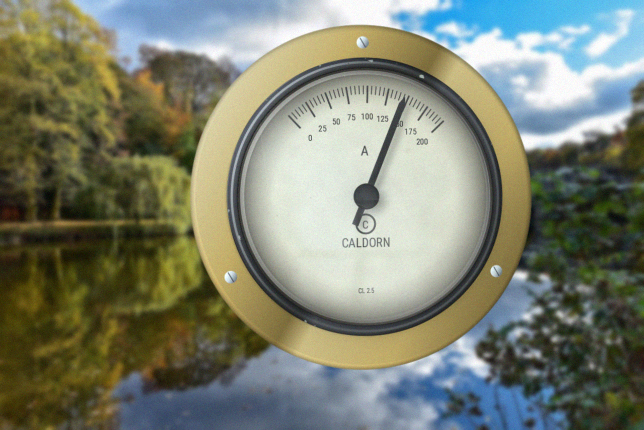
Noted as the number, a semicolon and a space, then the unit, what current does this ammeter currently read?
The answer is 145; A
